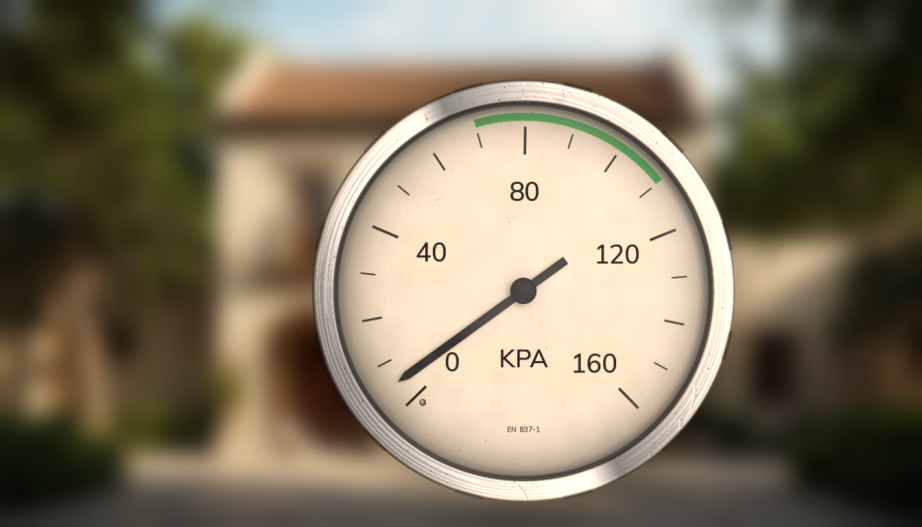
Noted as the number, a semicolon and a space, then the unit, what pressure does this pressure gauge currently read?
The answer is 5; kPa
